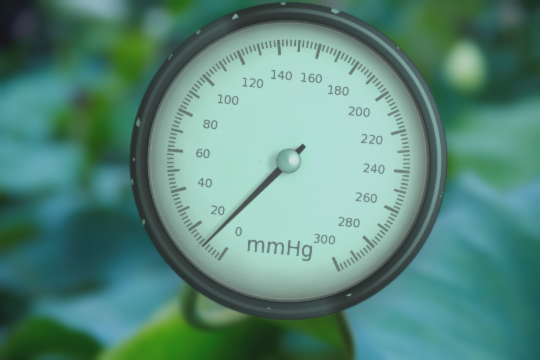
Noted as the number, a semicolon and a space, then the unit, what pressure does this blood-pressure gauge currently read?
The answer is 10; mmHg
